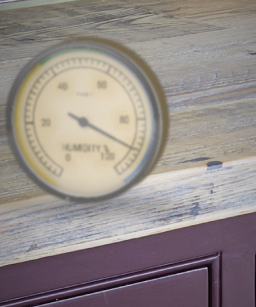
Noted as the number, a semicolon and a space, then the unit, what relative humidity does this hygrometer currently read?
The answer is 90; %
